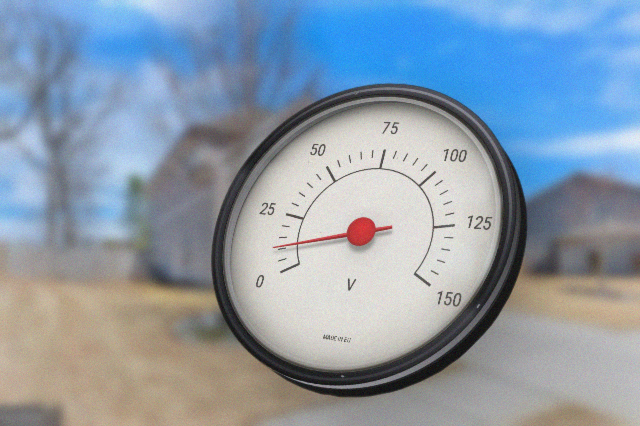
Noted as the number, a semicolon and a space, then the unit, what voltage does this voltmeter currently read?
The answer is 10; V
